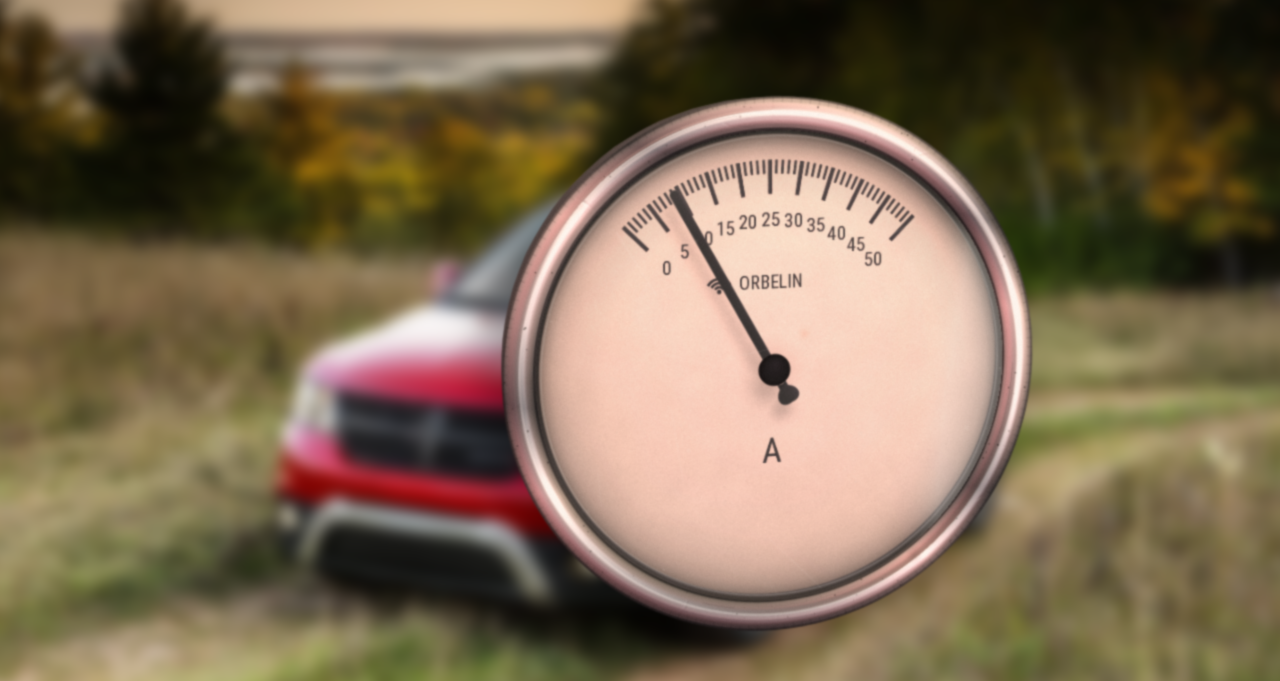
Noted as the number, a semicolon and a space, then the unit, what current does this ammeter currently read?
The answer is 9; A
